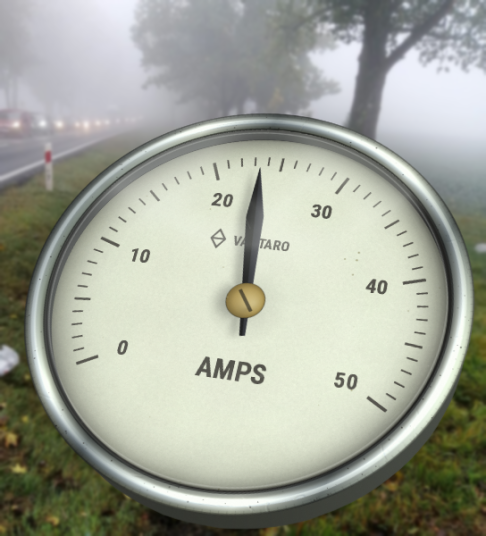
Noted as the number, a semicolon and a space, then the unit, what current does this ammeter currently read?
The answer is 23.5; A
